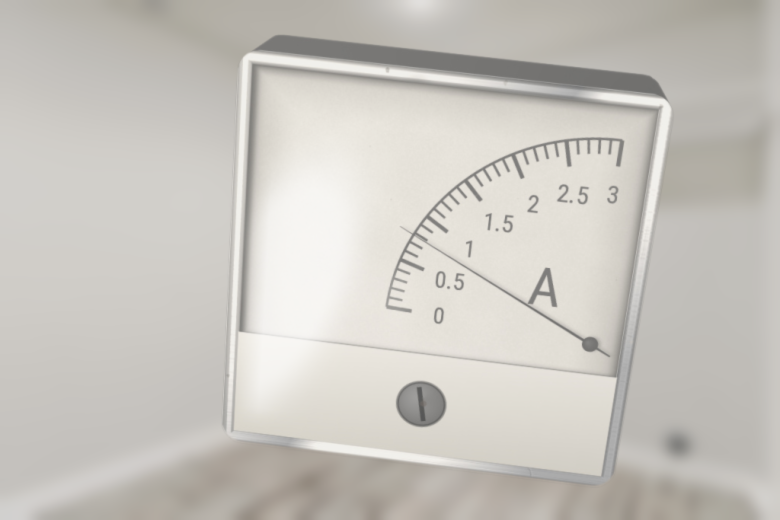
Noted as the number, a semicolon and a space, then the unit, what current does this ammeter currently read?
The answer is 0.8; A
